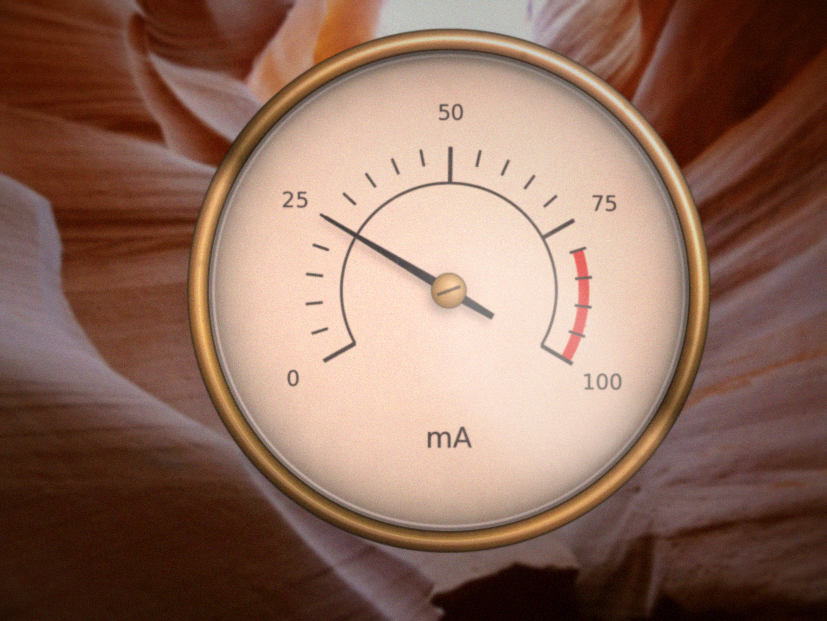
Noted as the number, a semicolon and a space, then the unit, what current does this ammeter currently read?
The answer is 25; mA
